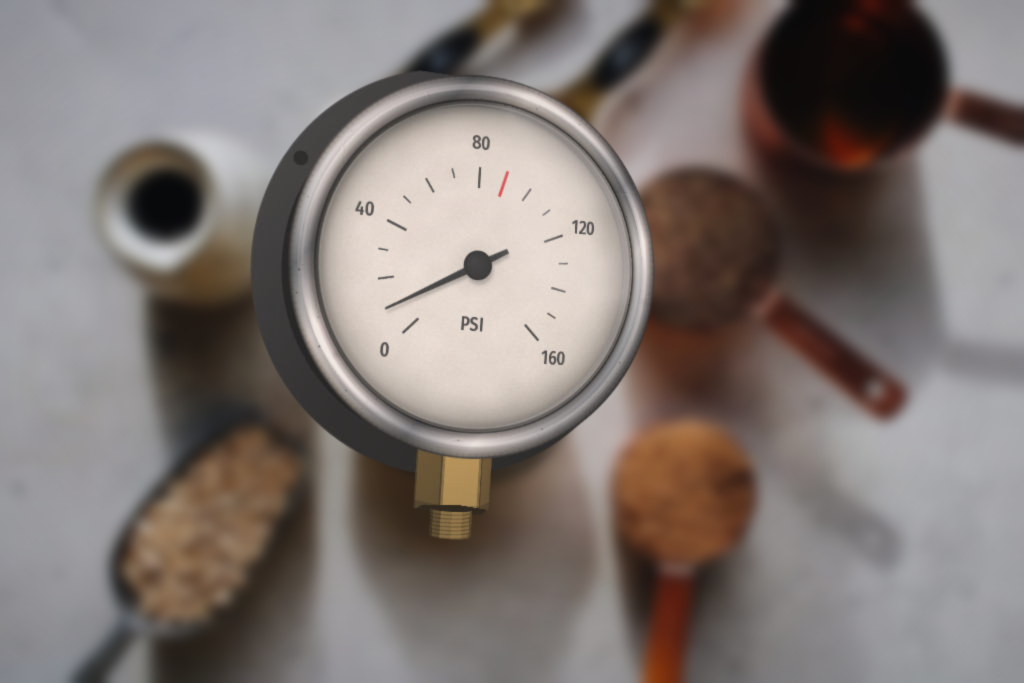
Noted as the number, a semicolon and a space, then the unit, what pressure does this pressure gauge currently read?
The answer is 10; psi
